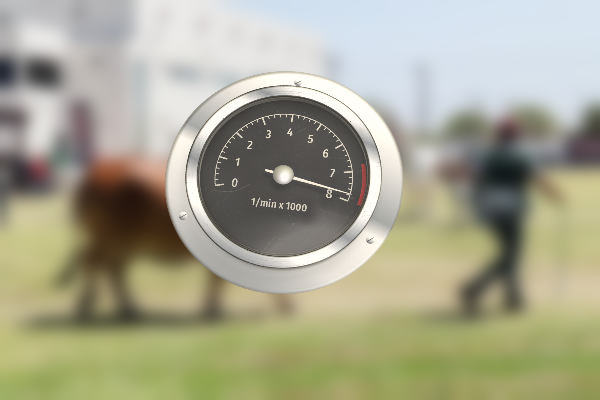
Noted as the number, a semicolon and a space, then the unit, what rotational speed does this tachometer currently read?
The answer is 7800; rpm
